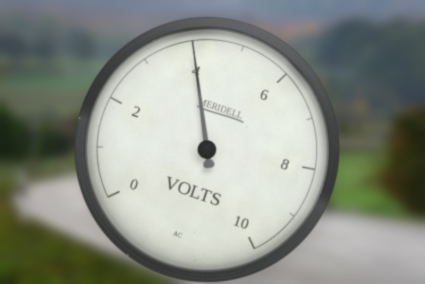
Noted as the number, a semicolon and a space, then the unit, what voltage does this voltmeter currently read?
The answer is 4; V
